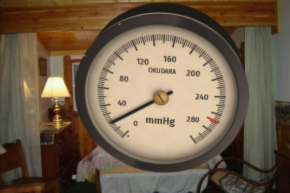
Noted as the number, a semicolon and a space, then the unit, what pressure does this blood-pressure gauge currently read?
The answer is 20; mmHg
